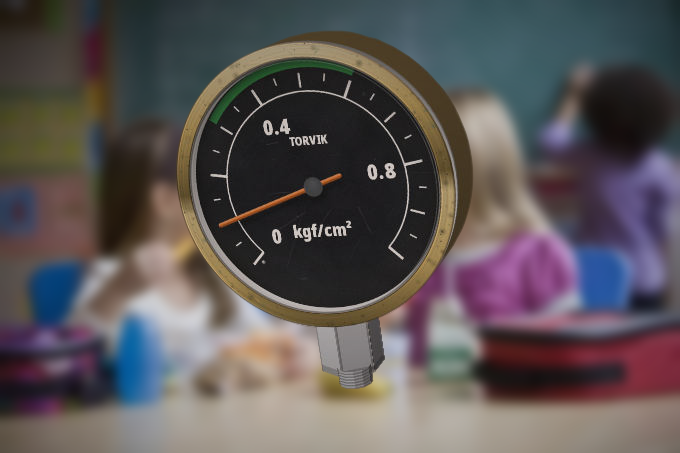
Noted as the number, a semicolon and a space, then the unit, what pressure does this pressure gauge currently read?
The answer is 0.1; kg/cm²
